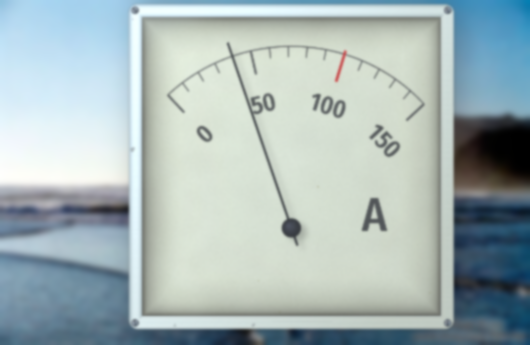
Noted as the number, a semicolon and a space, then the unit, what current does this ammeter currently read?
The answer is 40; A
